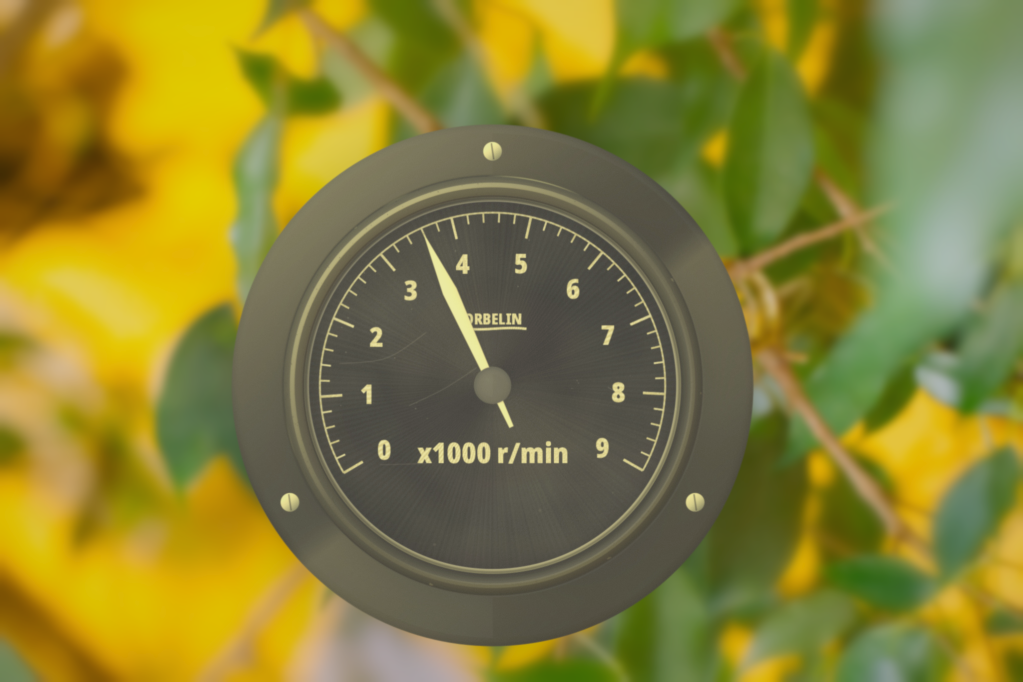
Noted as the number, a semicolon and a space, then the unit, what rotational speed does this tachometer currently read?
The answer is 3600; rpm
